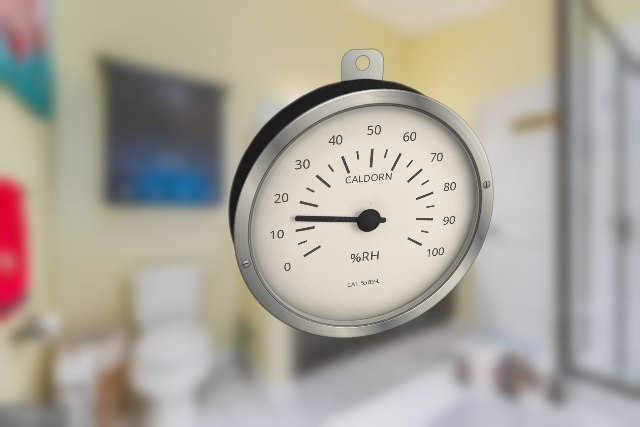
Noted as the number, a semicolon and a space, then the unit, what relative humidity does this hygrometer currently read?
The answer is 15; %
